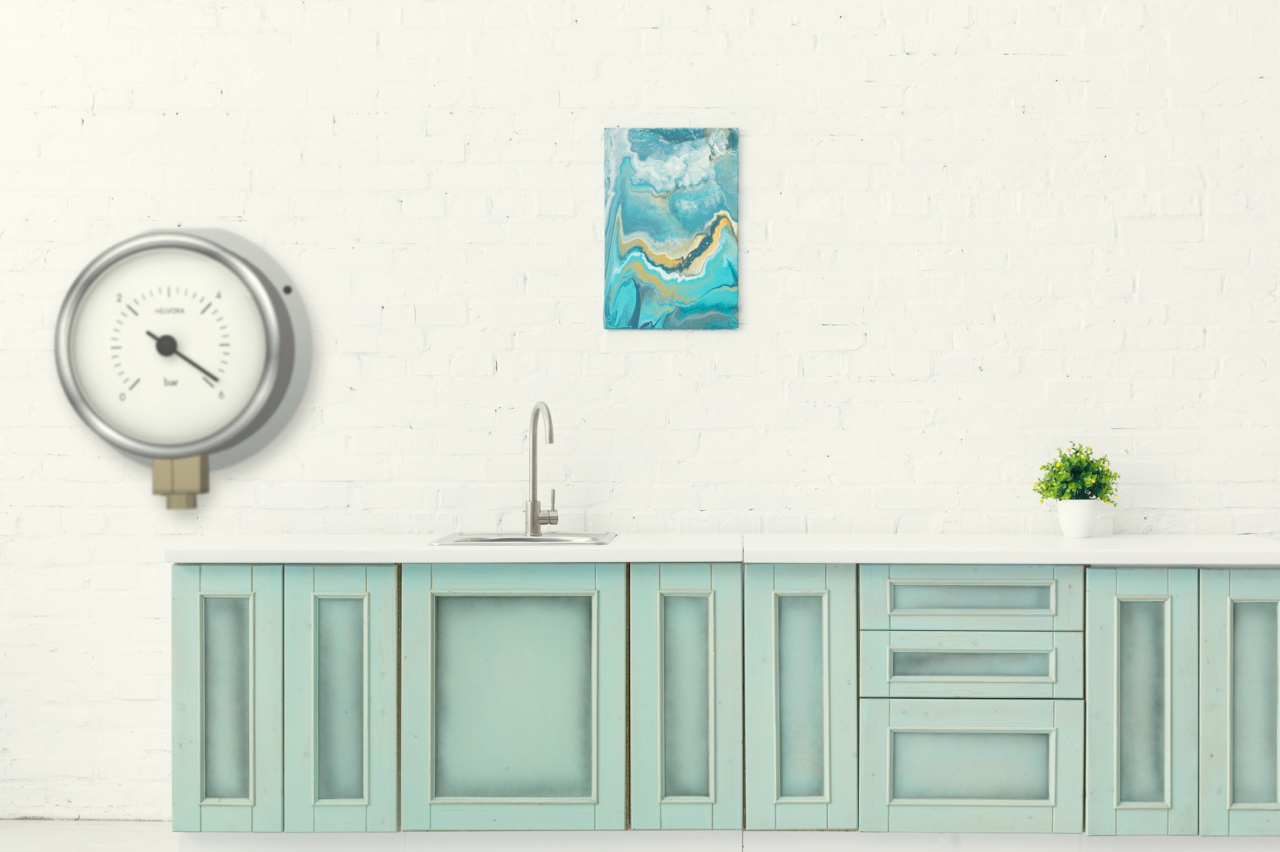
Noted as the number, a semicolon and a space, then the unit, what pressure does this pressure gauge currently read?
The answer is 5.8; bar
